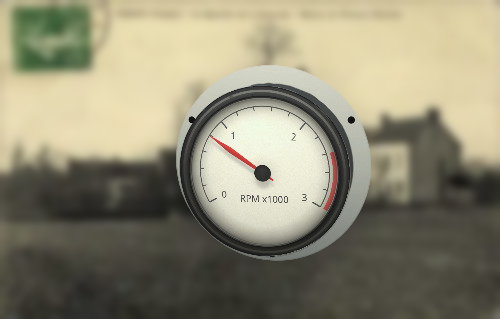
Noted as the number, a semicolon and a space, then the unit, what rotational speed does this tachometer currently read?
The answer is 800; rpm
